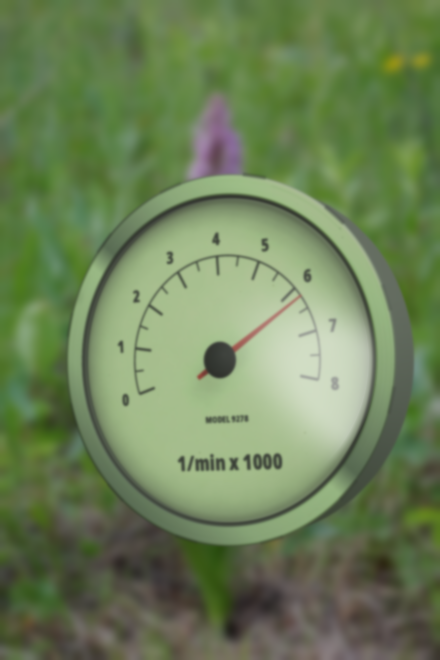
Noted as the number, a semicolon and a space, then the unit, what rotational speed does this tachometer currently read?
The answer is 6250; rpm
